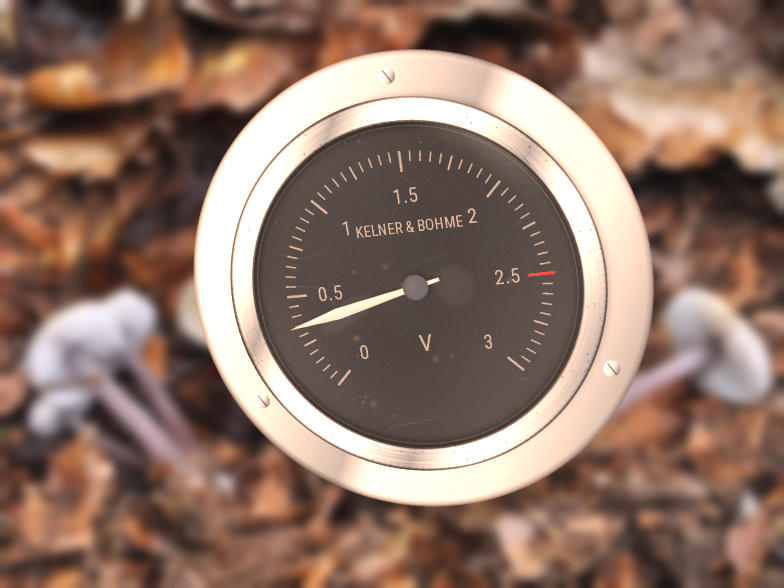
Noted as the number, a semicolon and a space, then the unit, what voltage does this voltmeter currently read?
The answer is 0.35; V
